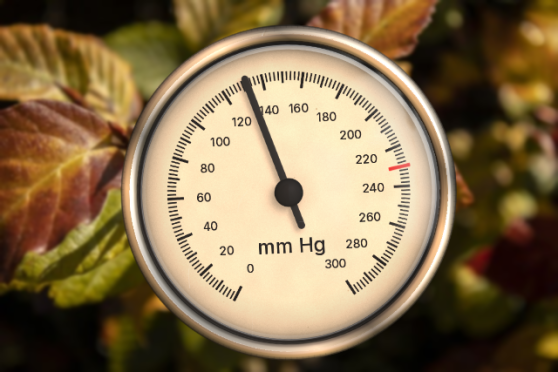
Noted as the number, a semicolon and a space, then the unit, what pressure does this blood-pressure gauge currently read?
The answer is 132; mmHg
